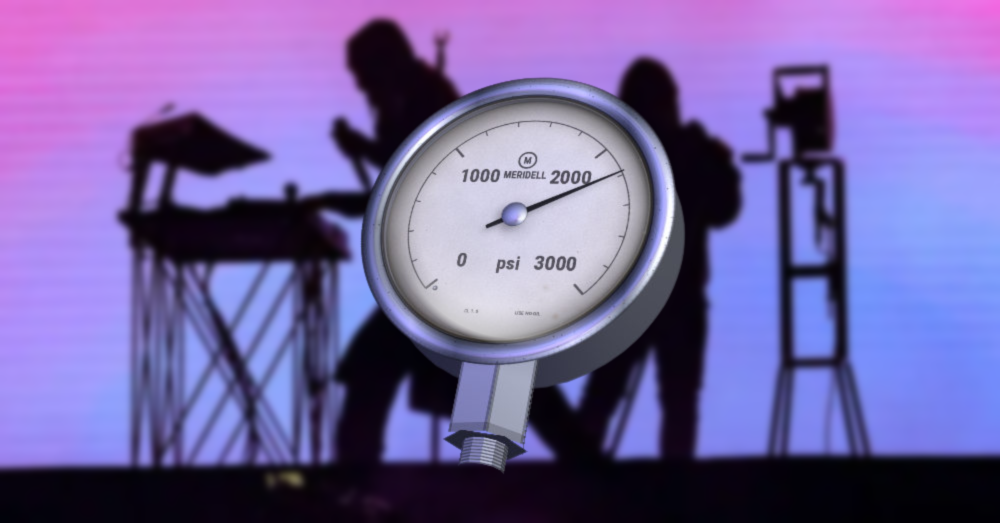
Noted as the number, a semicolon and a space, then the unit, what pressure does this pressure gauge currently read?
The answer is 2200; psi
